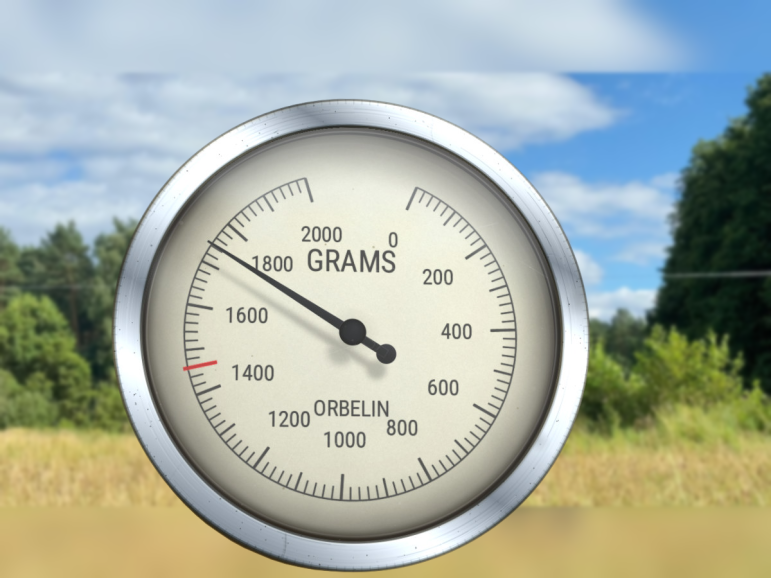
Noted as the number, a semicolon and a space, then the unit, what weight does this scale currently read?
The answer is 1740; g
